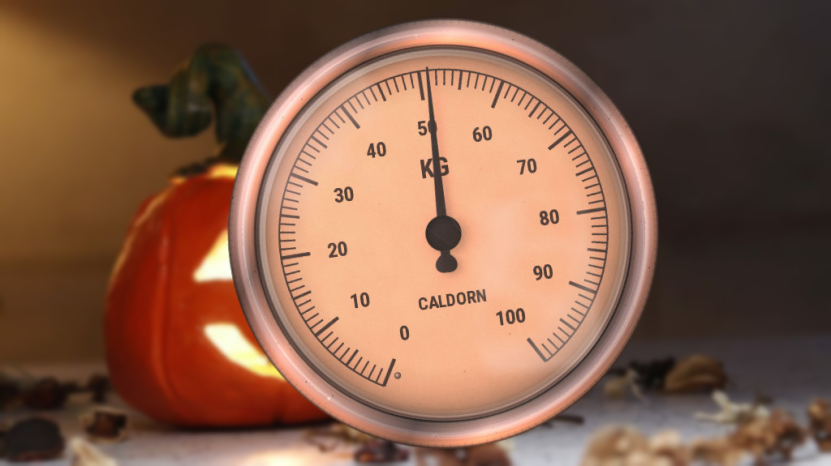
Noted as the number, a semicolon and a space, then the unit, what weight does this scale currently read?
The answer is 51; kg
